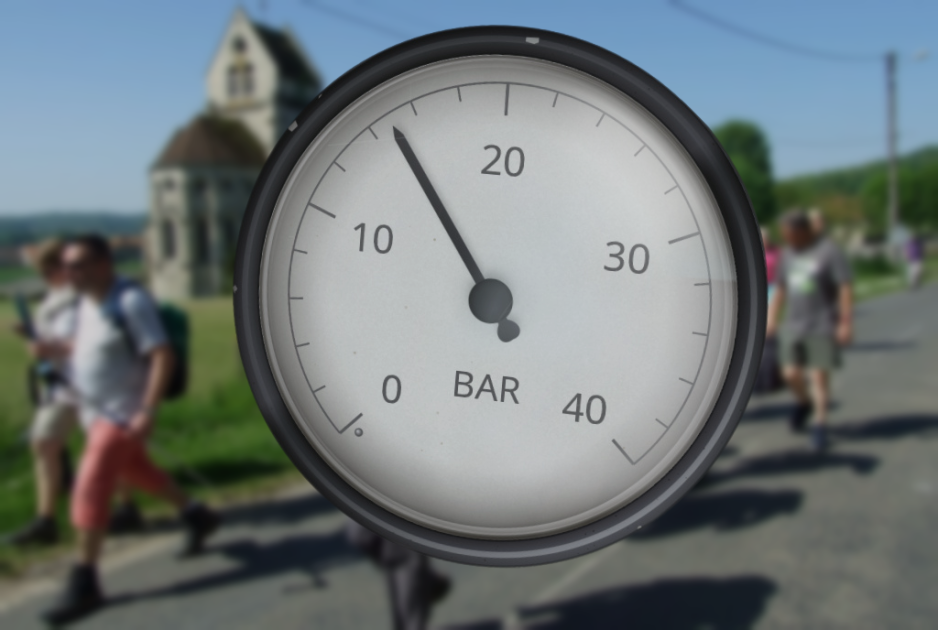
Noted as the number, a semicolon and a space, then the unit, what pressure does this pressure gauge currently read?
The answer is 15; bar
